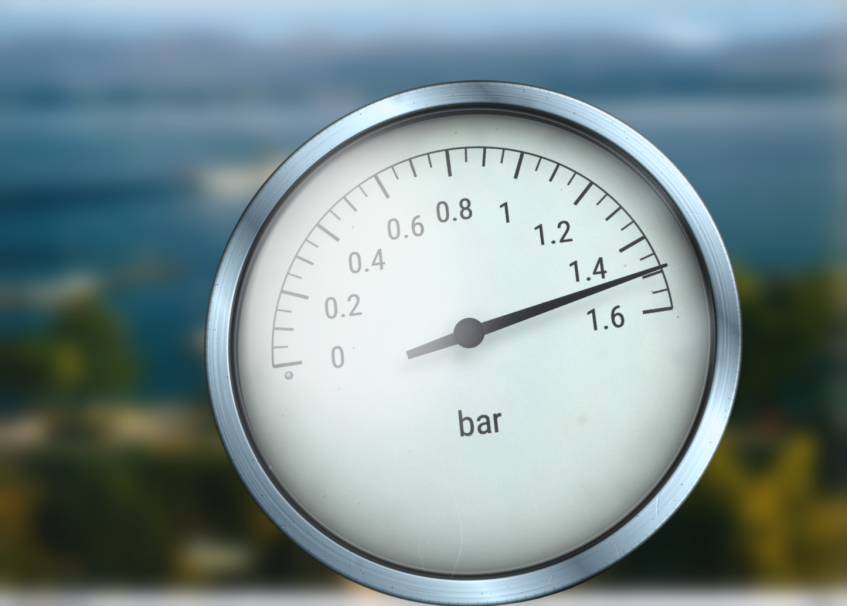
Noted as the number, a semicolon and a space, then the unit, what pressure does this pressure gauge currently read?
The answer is 1.5; bar
